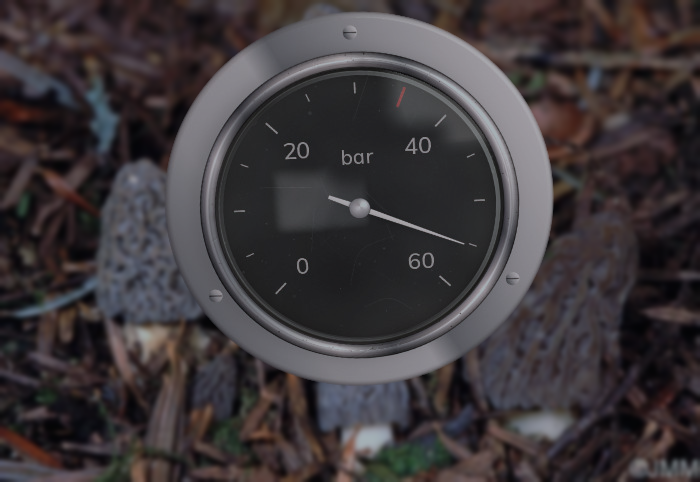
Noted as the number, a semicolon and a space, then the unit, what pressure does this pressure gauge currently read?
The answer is 55; bar
